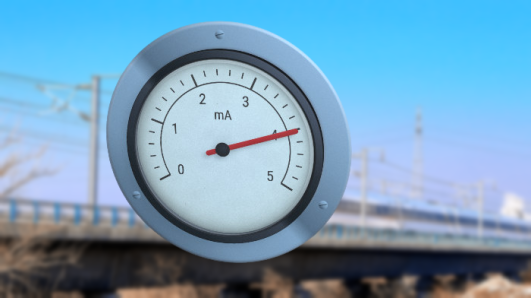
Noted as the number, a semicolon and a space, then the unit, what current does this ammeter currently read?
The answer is 4; mA
